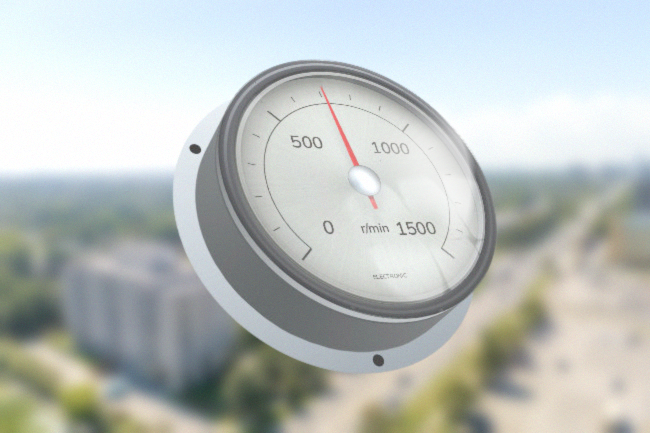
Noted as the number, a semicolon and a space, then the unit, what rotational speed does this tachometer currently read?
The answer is 700; rpm
